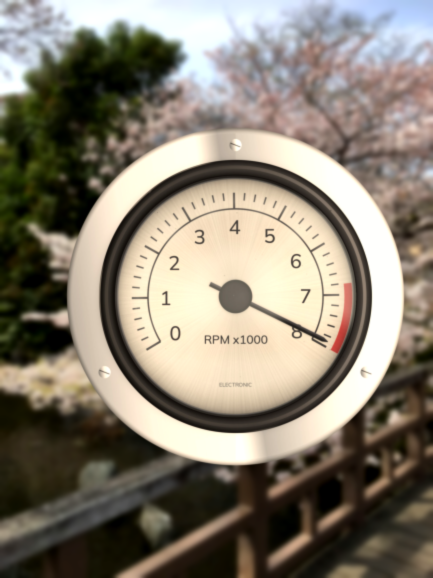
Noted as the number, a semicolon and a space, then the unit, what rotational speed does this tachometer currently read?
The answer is 7900; rpm
